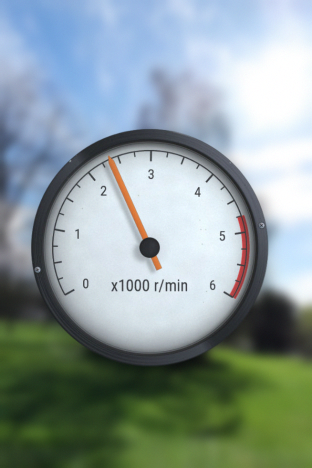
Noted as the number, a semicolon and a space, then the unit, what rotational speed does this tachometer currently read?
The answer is 2375; rpm
